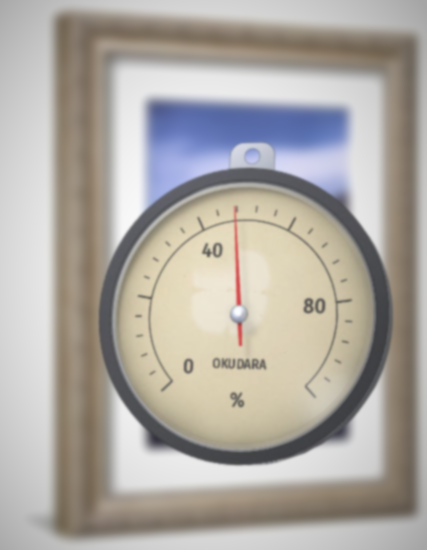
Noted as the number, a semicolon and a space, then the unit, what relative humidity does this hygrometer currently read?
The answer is 48; %
